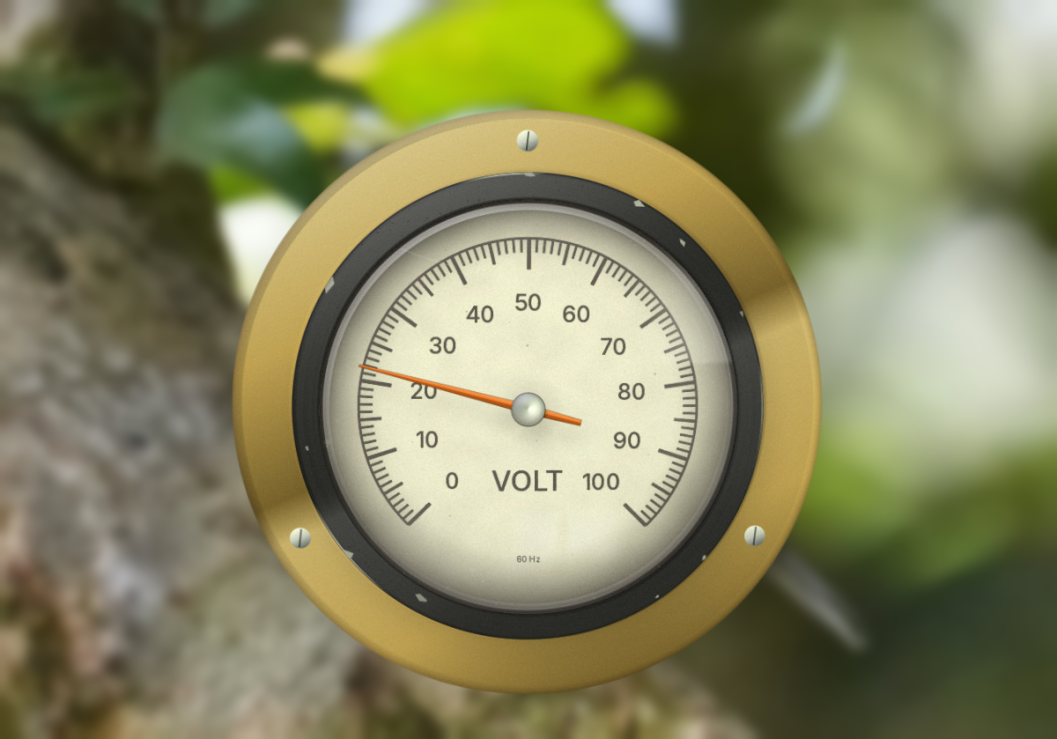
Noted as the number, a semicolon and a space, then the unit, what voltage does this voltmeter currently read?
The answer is 22; V
